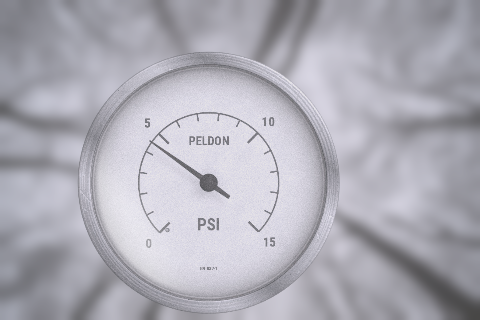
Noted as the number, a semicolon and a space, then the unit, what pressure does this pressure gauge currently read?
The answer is 4.5; psi
